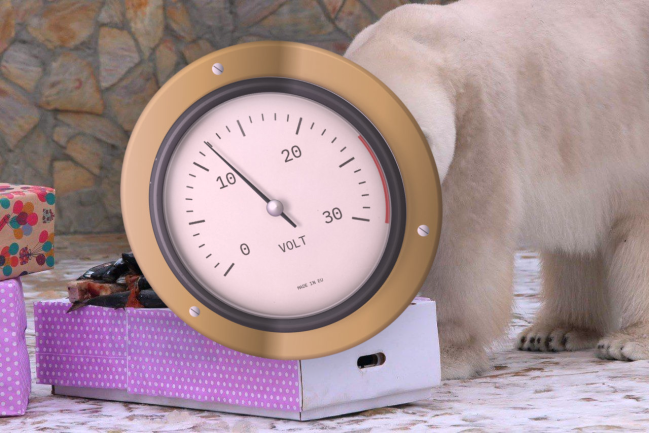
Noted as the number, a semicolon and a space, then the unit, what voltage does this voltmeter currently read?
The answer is 12; V
